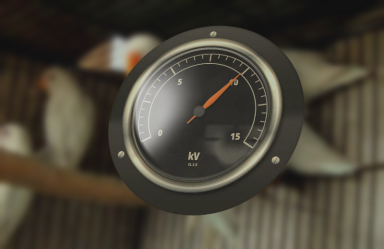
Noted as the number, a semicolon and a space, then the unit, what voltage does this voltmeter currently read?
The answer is 10; kV
